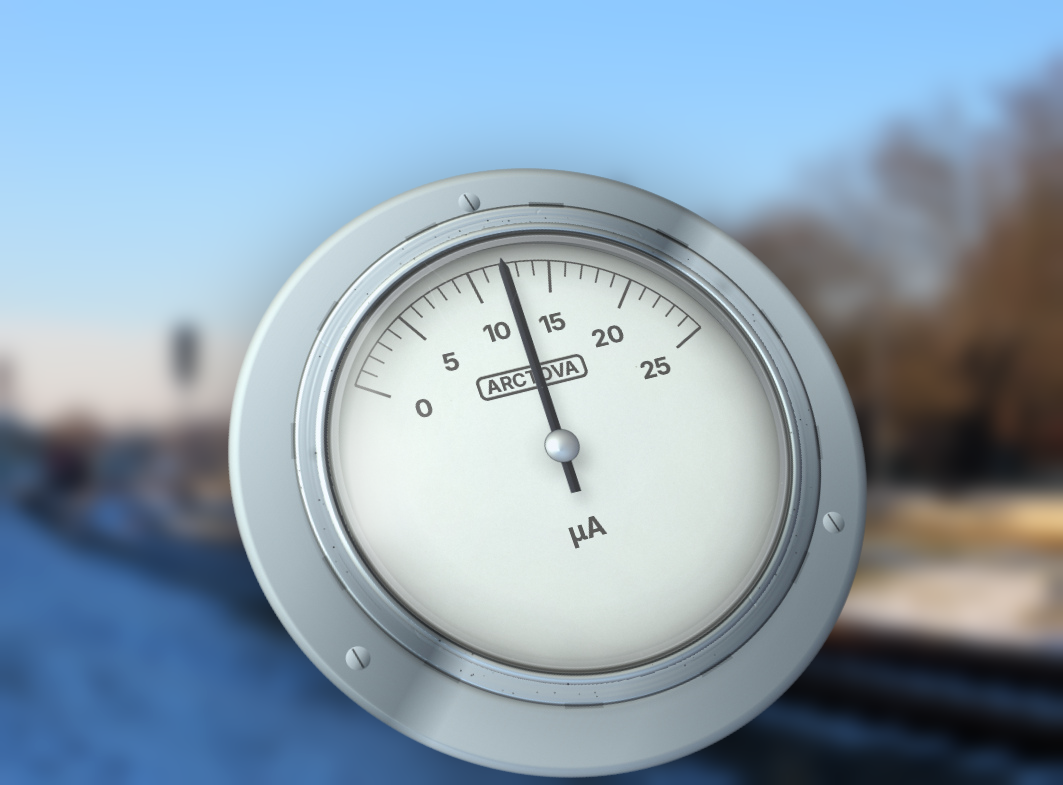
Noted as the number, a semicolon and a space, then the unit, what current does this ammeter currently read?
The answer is 12; µA
